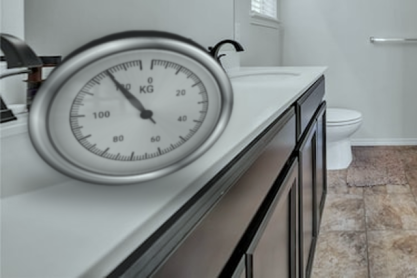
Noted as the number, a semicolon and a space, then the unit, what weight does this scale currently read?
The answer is 120; kg
